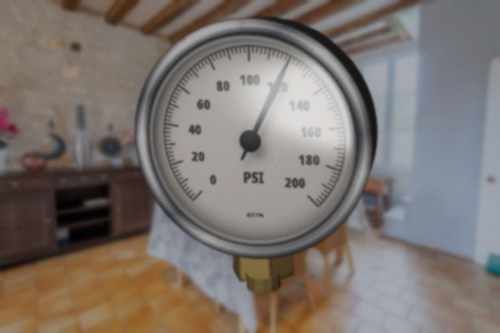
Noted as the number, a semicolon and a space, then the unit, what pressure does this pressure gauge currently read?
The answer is 120; psi
